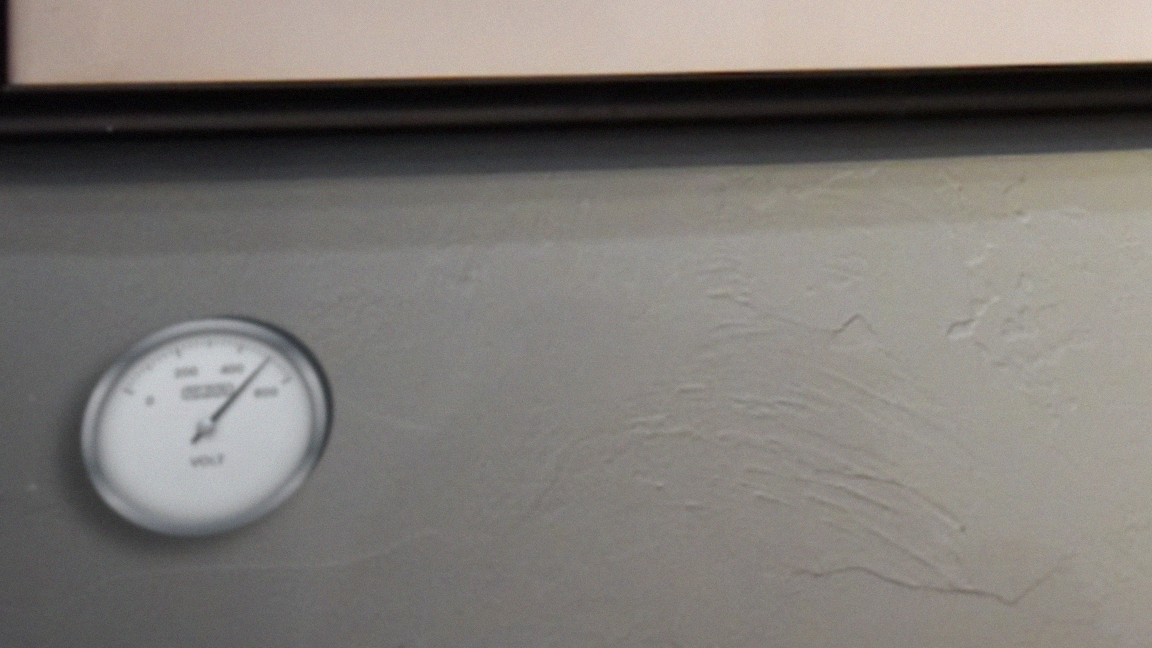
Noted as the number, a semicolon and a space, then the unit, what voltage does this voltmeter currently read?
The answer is 500; V
